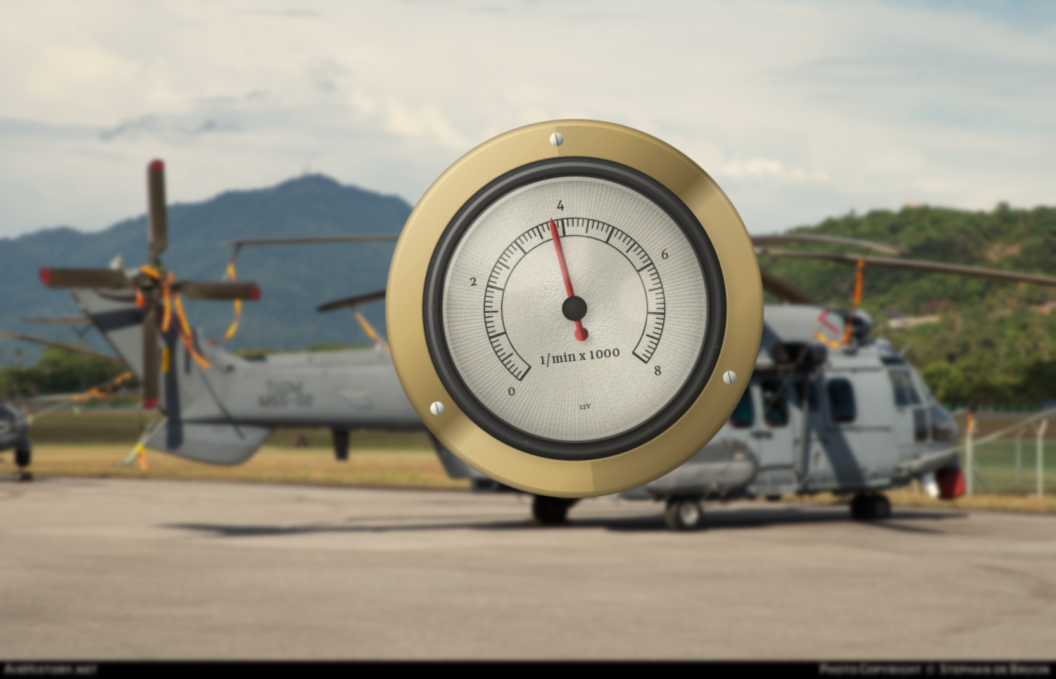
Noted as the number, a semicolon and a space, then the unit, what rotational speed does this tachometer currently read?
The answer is 3800; rpm
